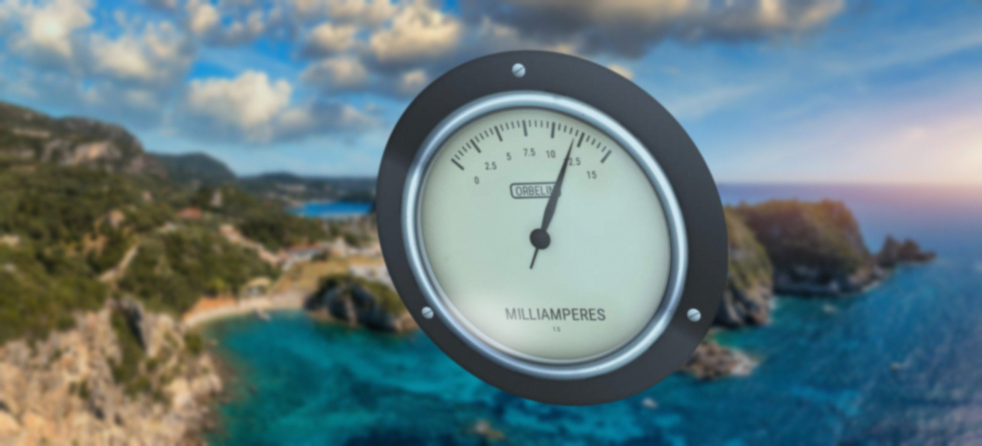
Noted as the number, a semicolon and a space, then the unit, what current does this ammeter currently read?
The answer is 12; mA
